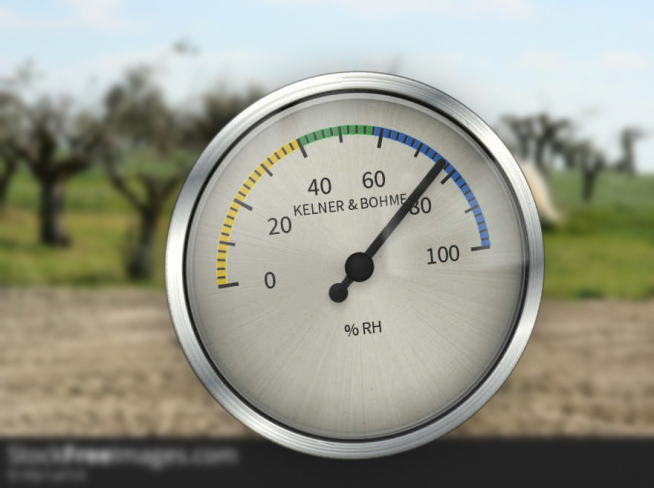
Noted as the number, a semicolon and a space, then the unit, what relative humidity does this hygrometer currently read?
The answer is 76; %
